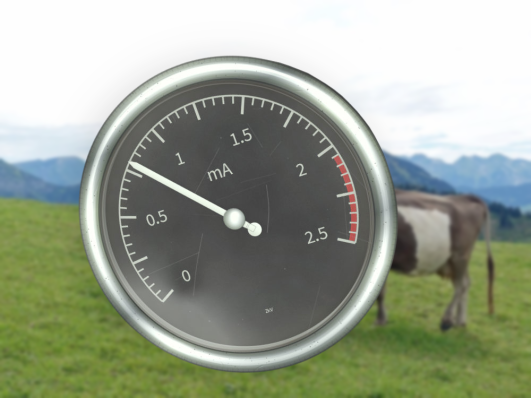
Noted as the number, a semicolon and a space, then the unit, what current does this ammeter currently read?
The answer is 0.8; mA
